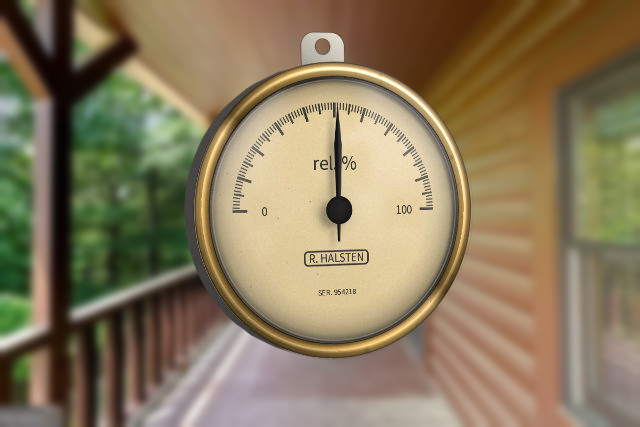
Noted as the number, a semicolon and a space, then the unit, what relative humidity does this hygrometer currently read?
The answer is 50; %
